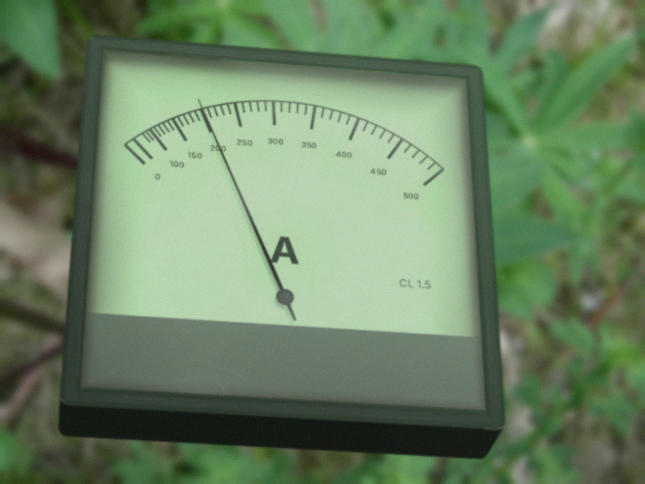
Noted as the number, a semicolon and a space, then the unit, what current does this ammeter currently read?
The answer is 200; A
